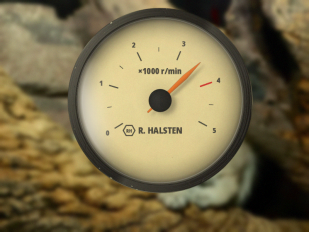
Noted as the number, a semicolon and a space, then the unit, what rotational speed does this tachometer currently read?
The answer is 3500; rpm
